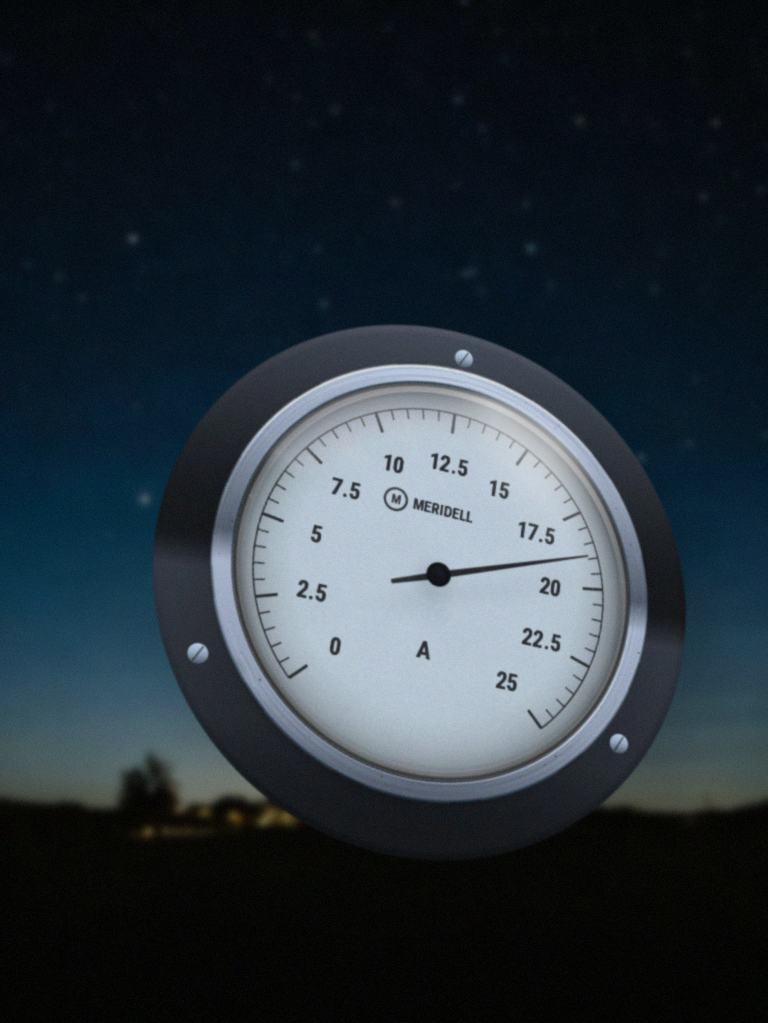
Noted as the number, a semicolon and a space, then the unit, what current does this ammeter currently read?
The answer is 19; A
